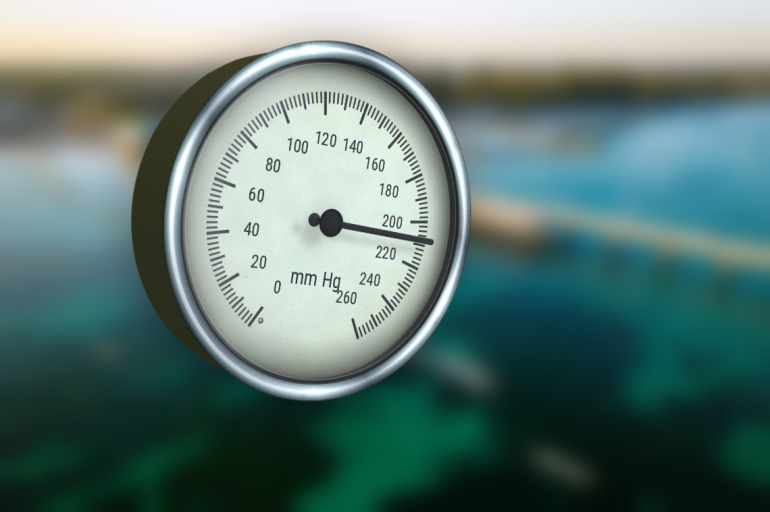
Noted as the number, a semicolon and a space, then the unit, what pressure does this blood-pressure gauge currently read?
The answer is 208; mmHg
